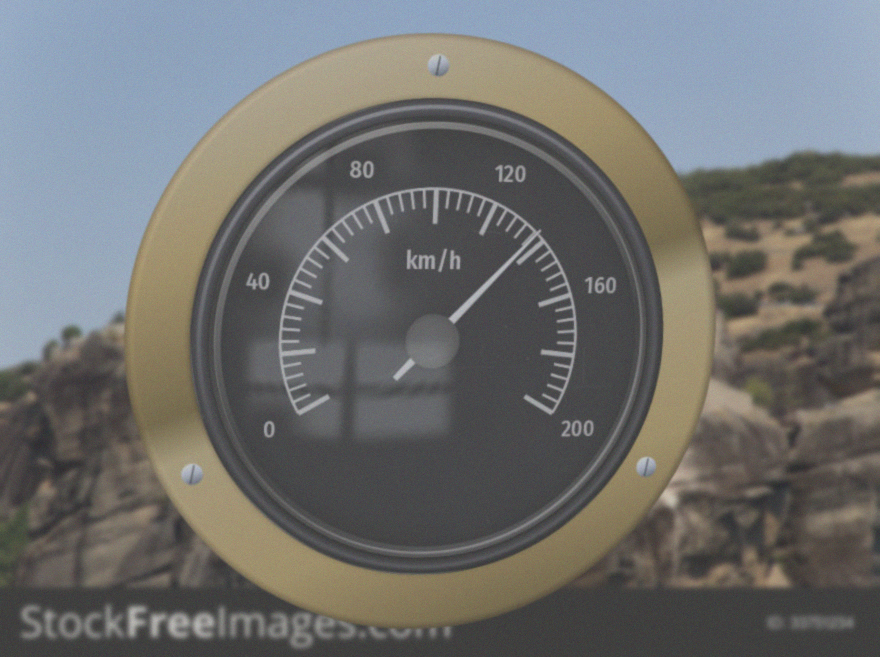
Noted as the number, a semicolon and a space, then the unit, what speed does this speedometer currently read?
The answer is 136; km/h
